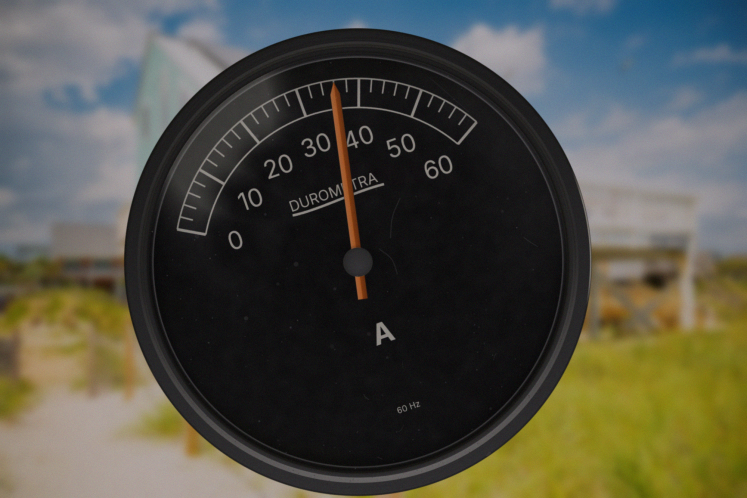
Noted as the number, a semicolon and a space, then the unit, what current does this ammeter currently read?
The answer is 36; A
